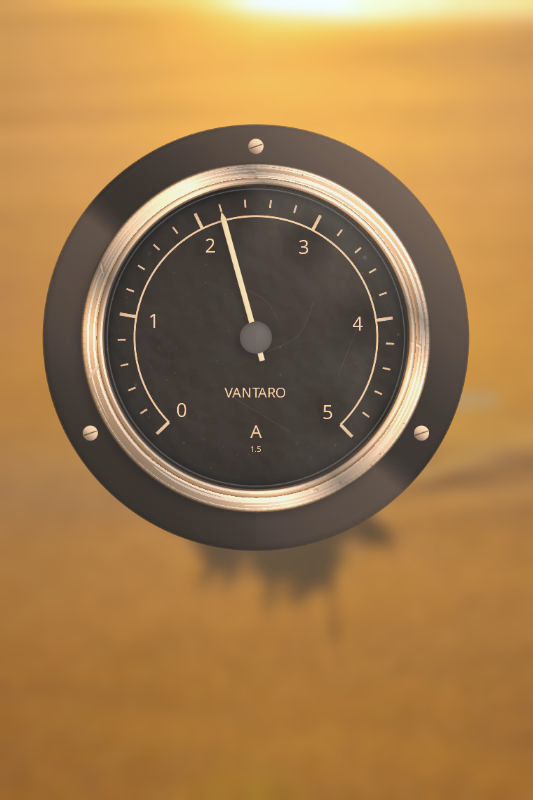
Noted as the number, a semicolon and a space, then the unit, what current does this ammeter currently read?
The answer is 2.2; A
